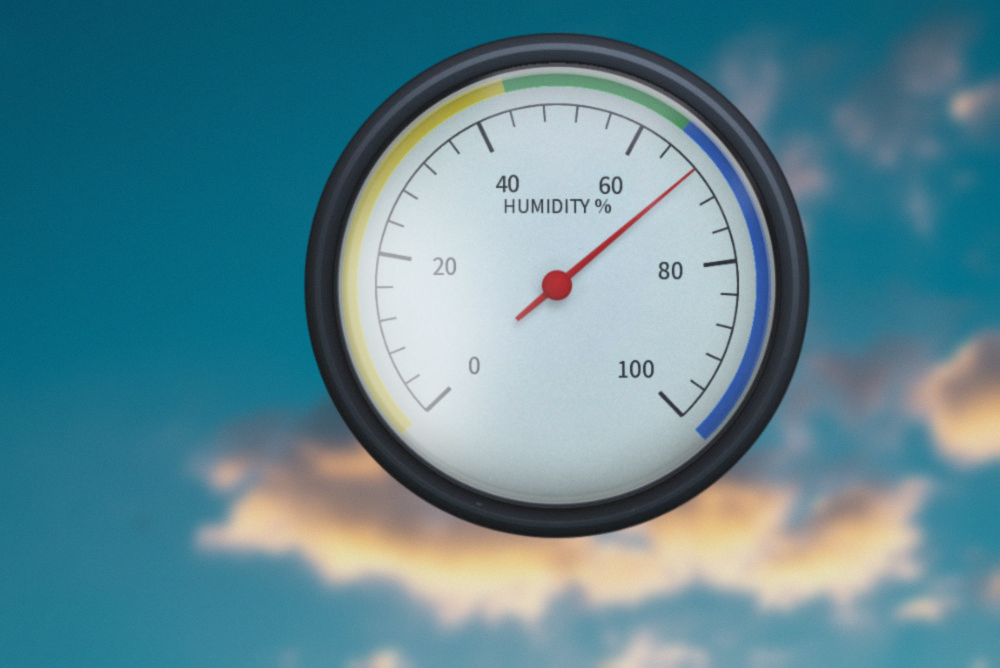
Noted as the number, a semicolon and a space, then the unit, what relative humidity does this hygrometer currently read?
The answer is 68; %
